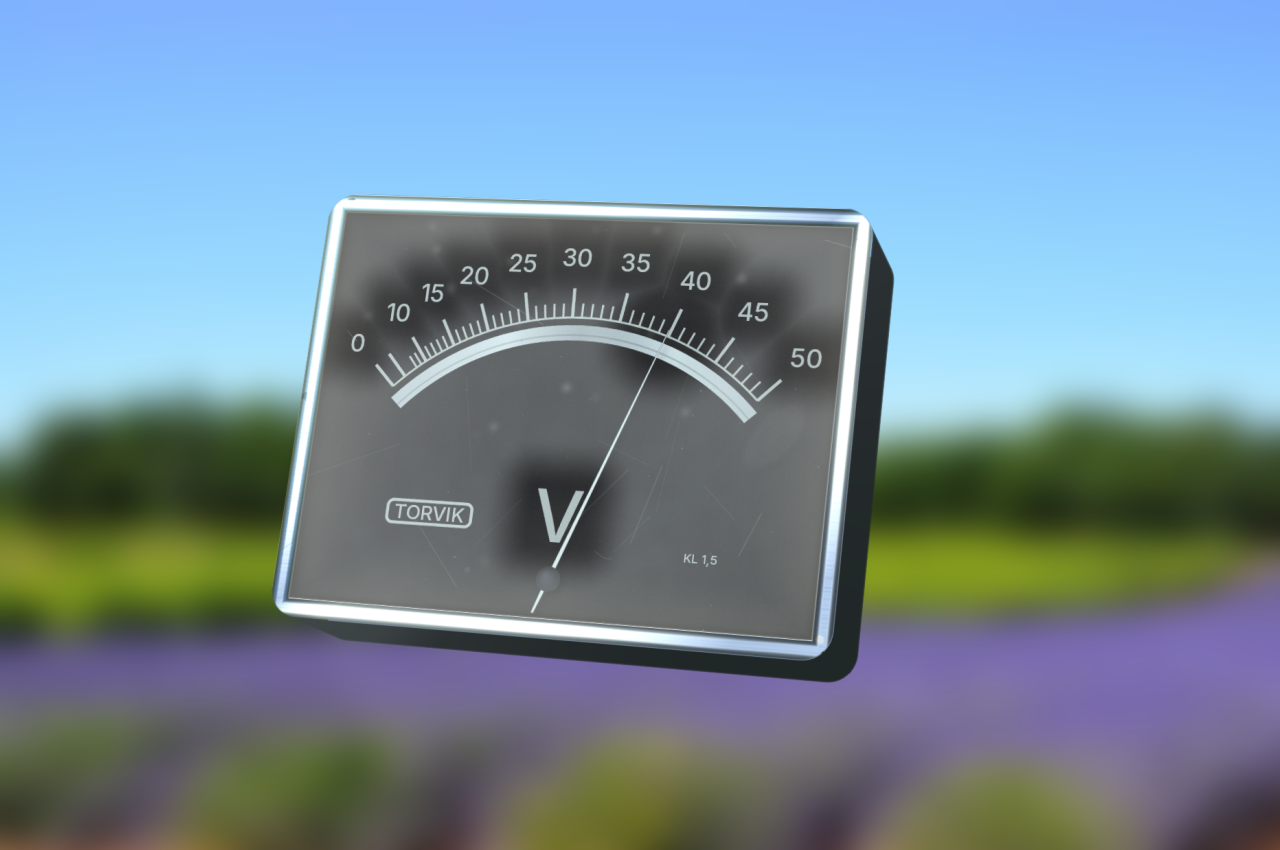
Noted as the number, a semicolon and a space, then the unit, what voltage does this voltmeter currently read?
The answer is 40; V
